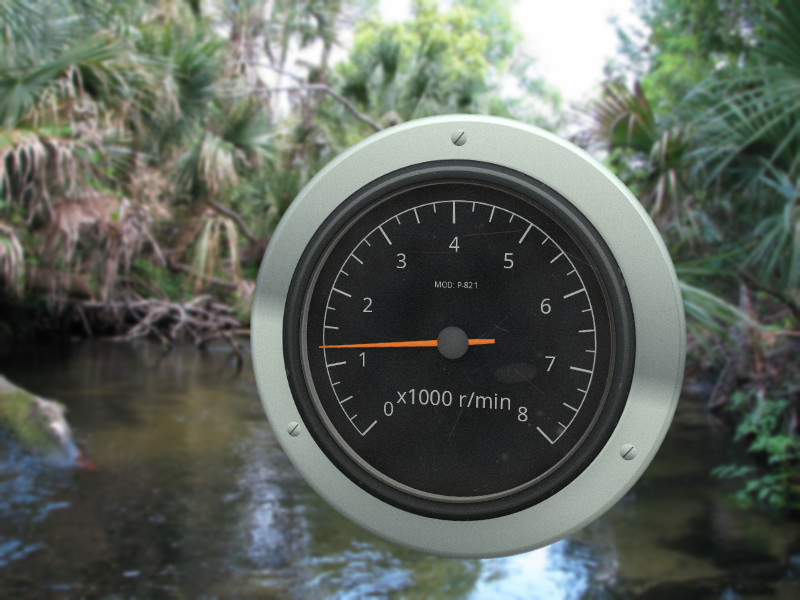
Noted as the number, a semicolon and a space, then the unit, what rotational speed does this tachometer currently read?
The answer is 1250; rpm
